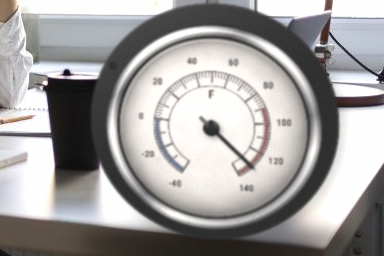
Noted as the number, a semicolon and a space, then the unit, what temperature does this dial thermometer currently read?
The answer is 130; °F
